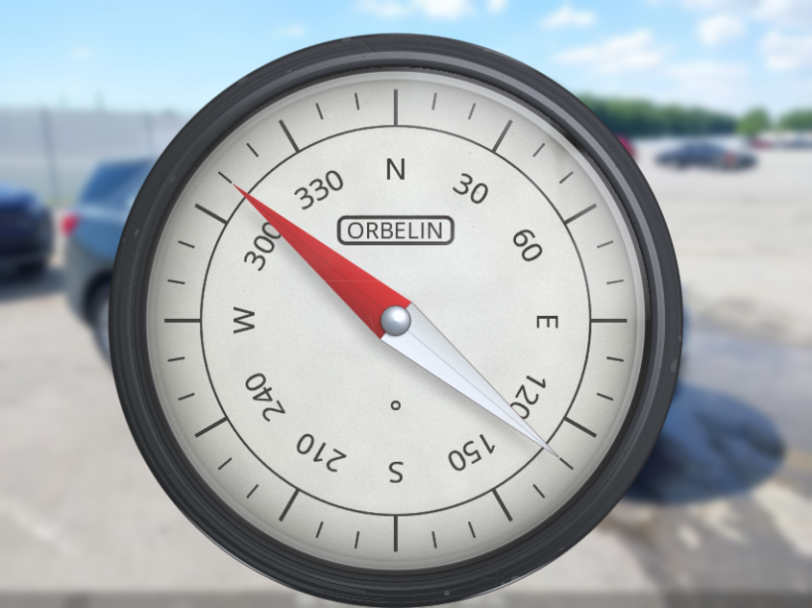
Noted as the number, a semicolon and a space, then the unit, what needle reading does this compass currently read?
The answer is 310; °
